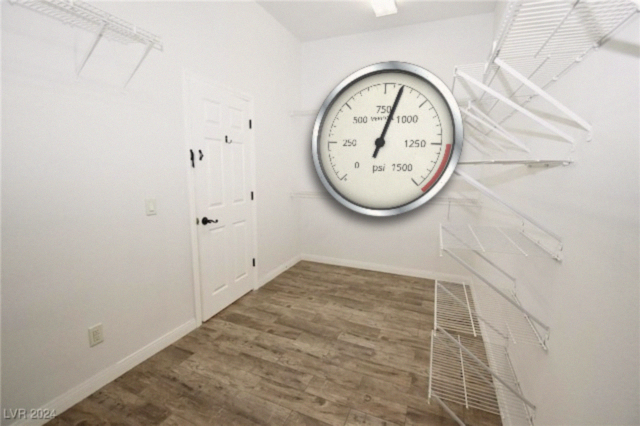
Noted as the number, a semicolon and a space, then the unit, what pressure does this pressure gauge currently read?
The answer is 850; psi
